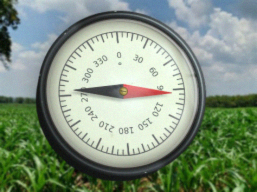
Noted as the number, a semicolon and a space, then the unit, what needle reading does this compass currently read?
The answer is 95; °
